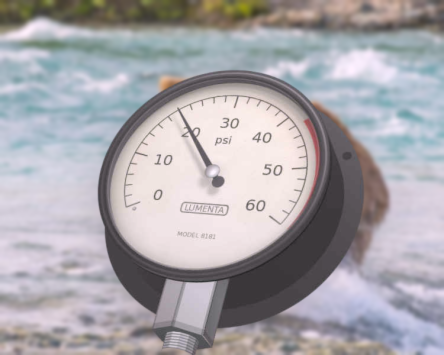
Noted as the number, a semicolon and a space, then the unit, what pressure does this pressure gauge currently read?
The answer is 20; psi
